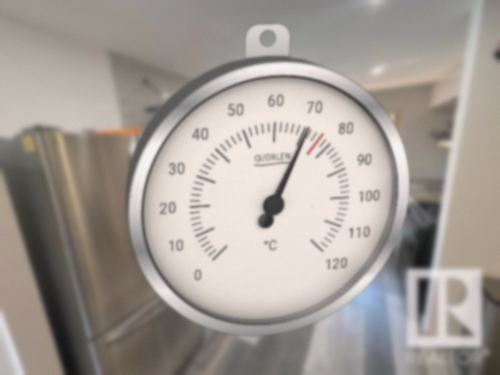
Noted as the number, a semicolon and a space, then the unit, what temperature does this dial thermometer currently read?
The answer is 70; °C
